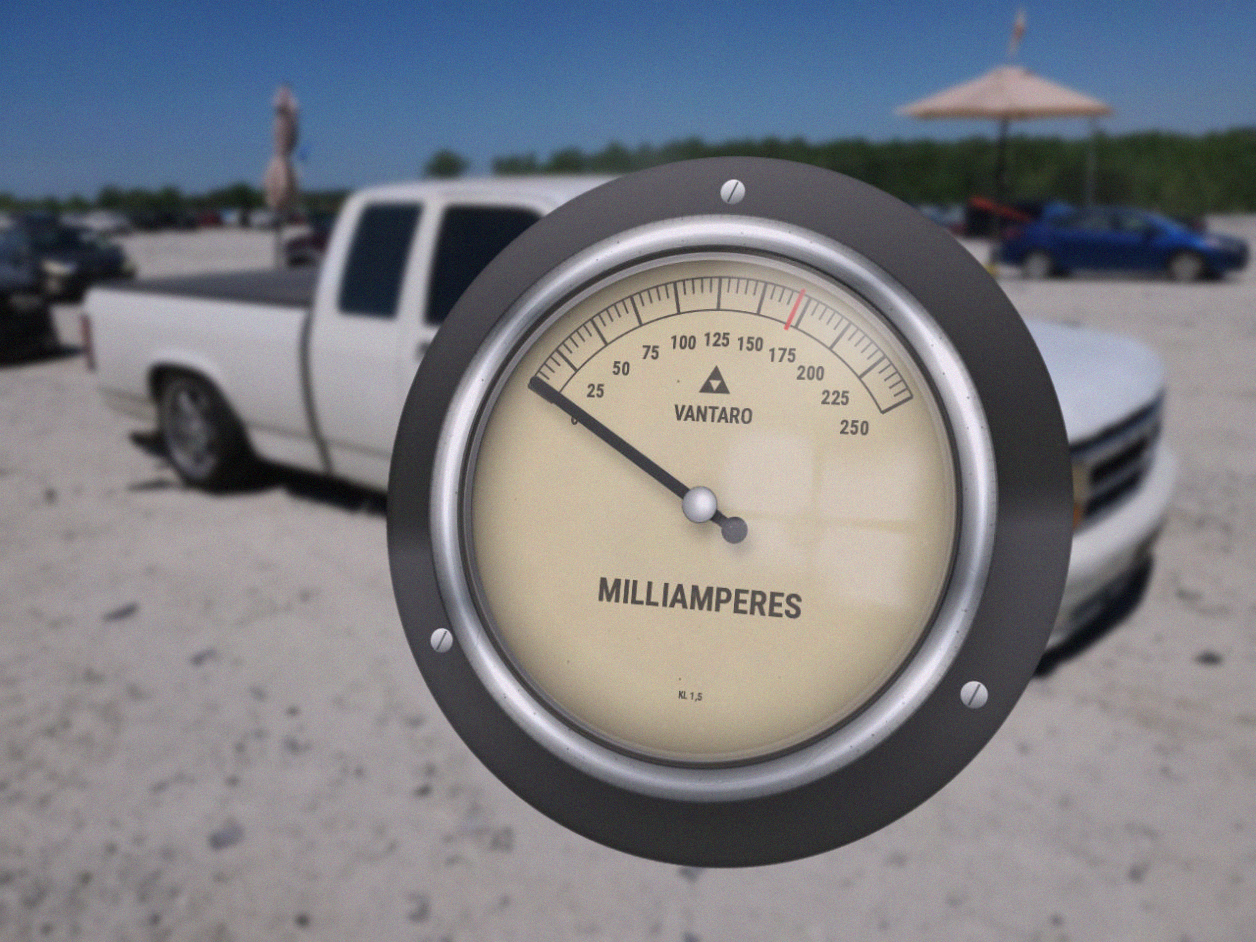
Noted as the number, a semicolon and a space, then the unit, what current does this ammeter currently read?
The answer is 5; mA
